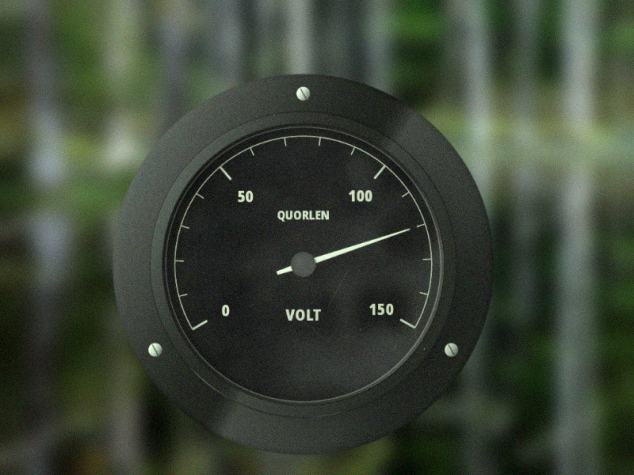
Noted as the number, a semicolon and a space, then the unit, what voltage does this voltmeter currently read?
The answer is 120; V
